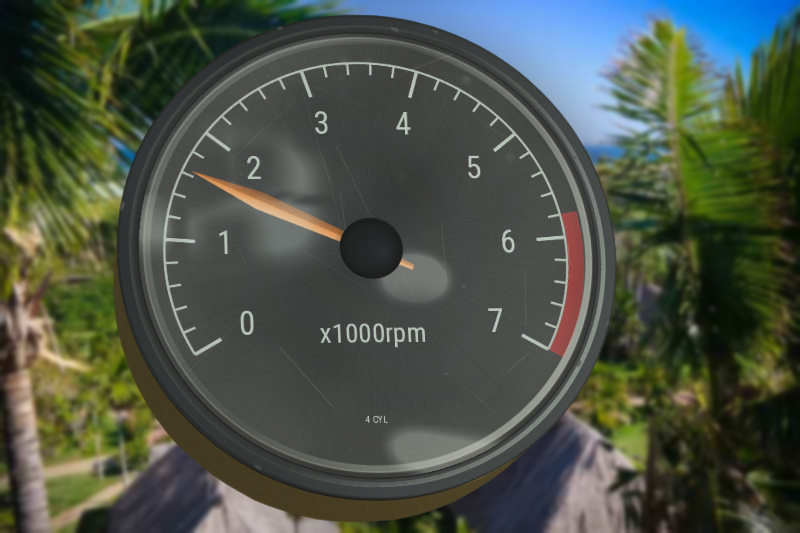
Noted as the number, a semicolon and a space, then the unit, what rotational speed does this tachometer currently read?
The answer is 1600; rpm
